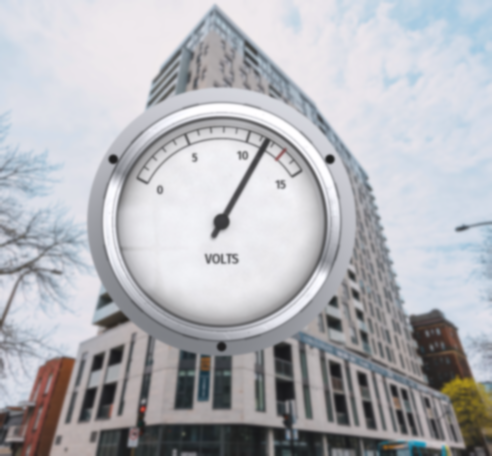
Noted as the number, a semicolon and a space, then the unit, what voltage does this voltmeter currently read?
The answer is 11.5; V
